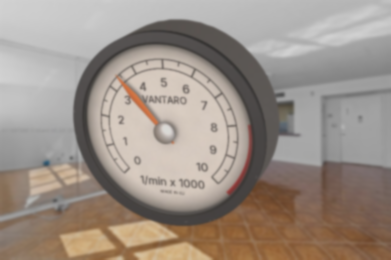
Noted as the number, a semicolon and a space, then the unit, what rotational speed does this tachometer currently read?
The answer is 3500; rpm
